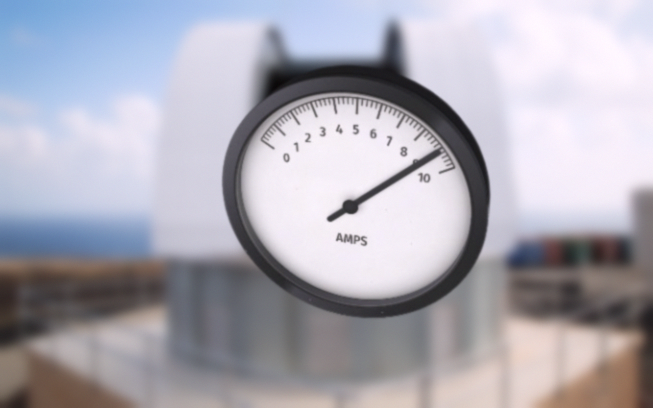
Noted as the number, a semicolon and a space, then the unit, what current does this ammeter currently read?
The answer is 9; A
